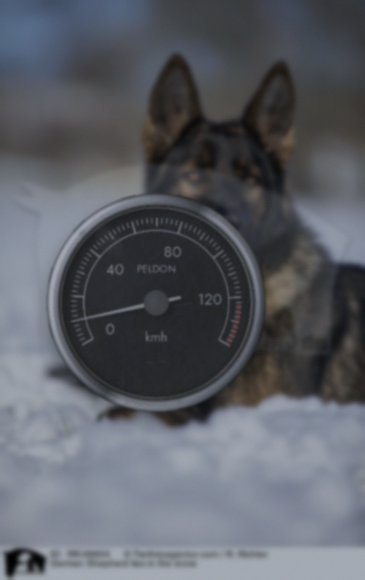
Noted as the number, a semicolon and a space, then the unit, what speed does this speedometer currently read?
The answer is 10; km/h
